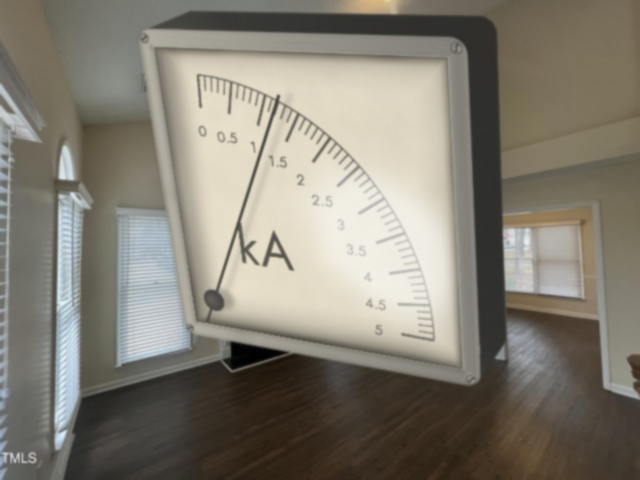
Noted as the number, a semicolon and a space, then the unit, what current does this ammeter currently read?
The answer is 1.2; kA
